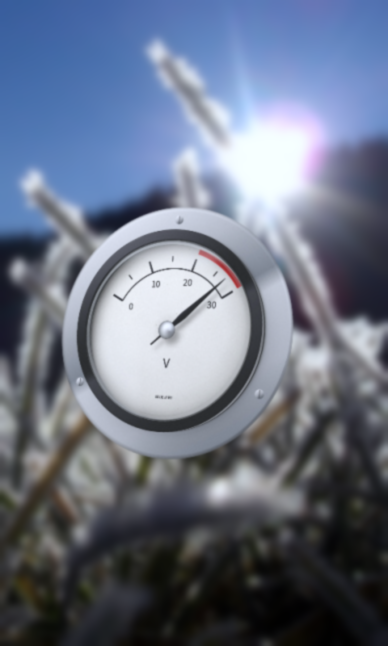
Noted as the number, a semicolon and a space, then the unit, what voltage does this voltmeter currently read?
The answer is 27.5; V
